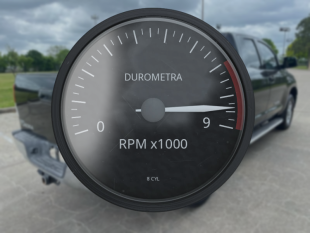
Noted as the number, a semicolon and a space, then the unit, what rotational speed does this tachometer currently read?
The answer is 8375; rpm
